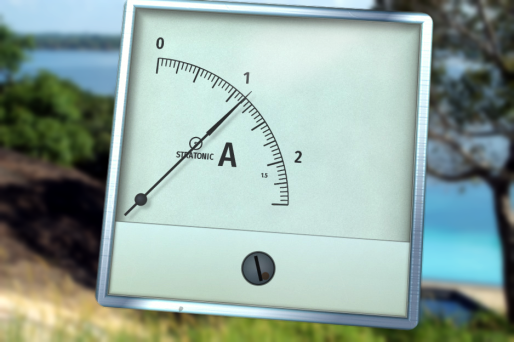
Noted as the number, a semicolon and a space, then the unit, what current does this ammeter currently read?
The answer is 1.15; A
